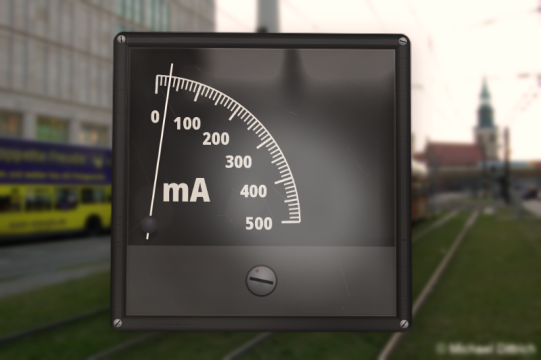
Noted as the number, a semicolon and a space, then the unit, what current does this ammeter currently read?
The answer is 30; mA
